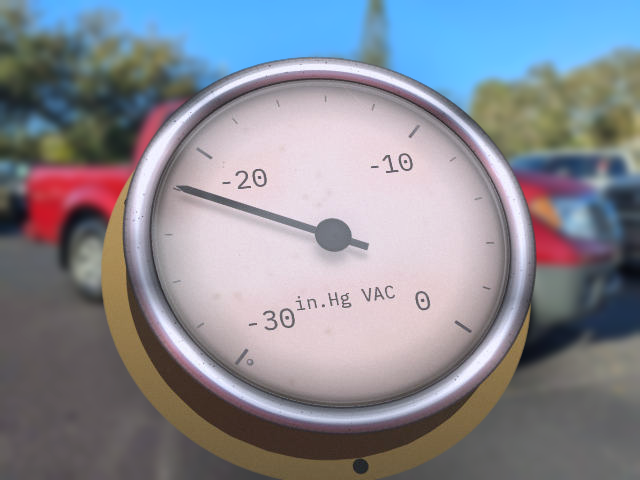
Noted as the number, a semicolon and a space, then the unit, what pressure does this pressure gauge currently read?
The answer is -22; inHg
